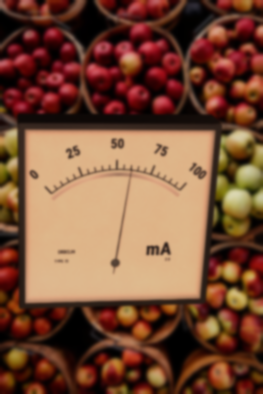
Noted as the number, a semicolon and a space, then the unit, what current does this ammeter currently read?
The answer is 60; mA
